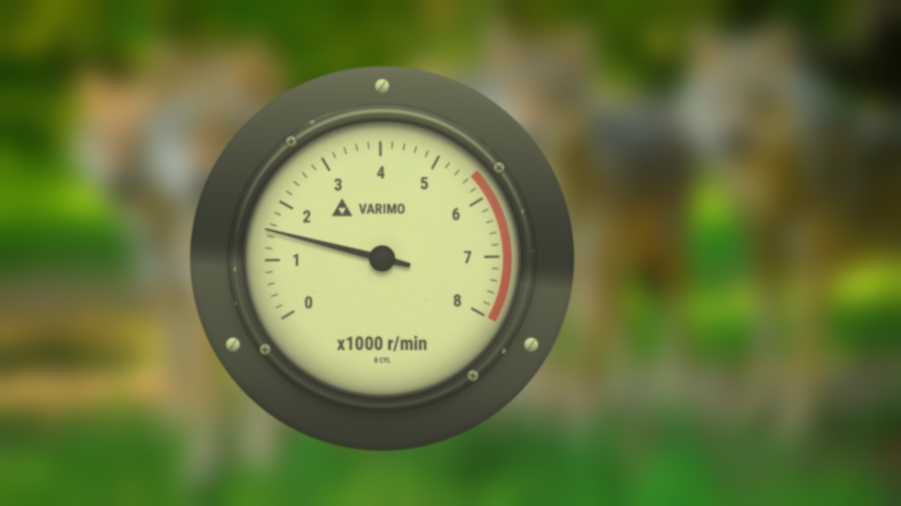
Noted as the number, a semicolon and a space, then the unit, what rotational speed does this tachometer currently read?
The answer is 1500; rpm
